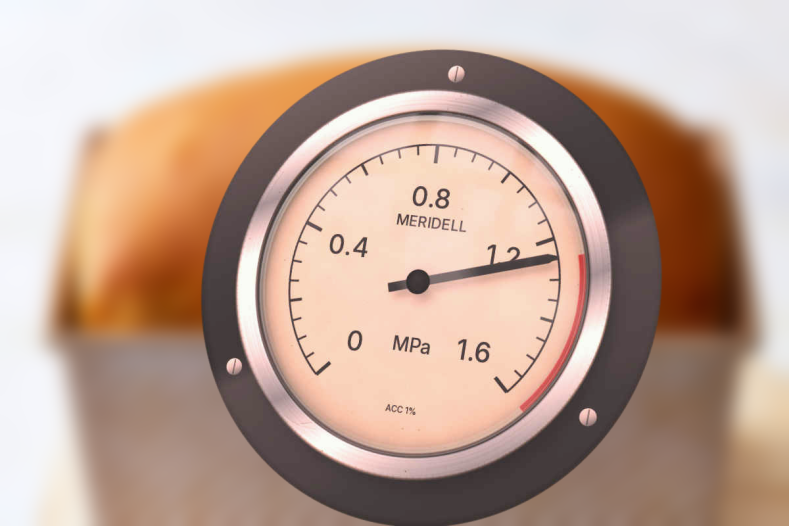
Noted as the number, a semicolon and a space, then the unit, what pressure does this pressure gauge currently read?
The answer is 1.25; MPa
